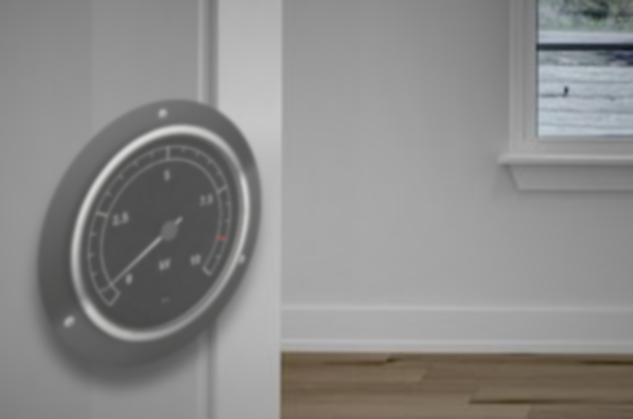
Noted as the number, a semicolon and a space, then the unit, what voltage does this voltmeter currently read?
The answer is 0.5; kV
